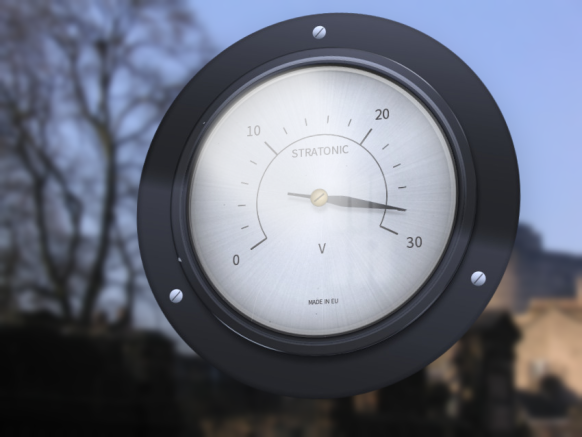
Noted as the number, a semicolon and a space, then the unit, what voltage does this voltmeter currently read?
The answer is 28; V
